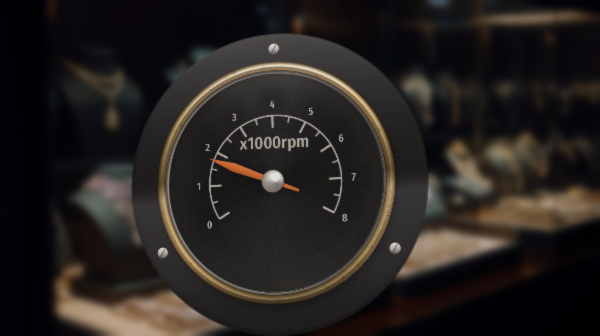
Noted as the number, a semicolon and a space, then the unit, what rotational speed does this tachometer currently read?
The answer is 1750; rpm
